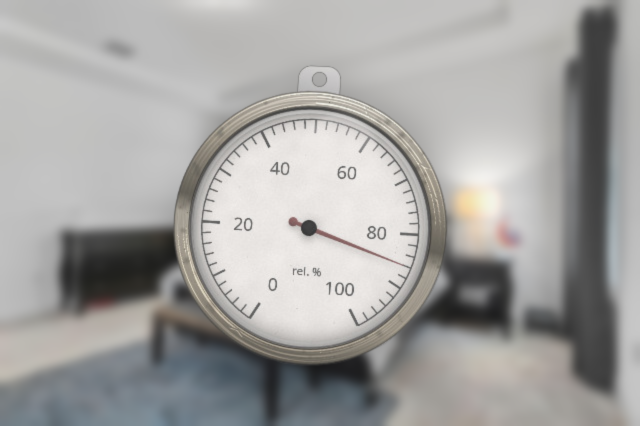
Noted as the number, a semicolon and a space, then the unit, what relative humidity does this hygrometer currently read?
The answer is 86; %
